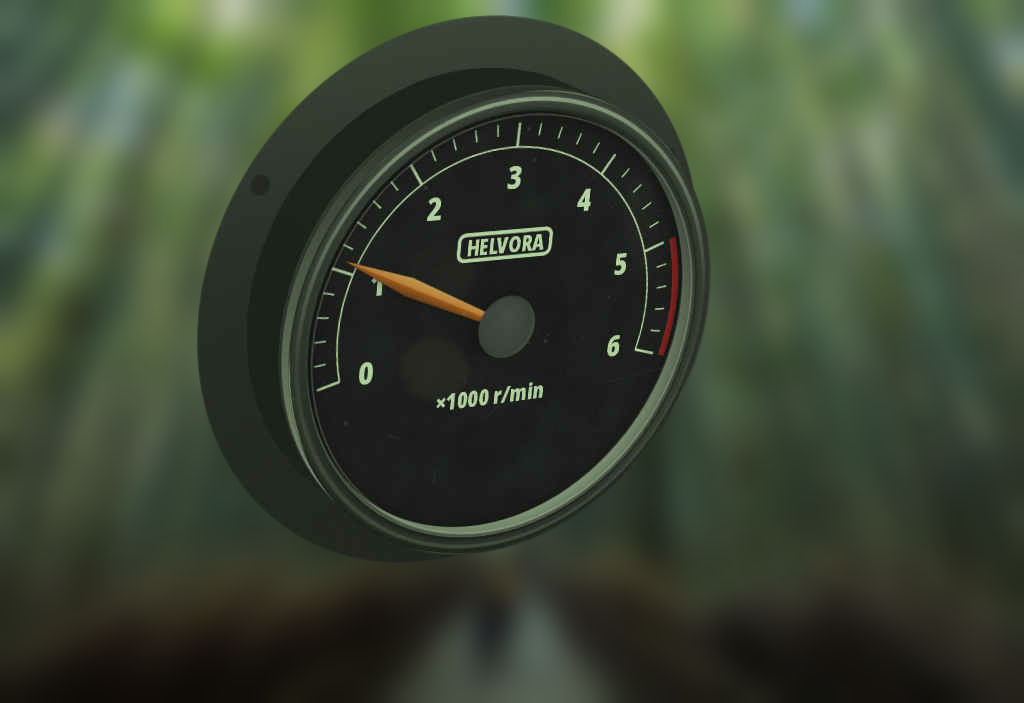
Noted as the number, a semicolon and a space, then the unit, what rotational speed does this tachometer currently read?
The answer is 1100; rpm
